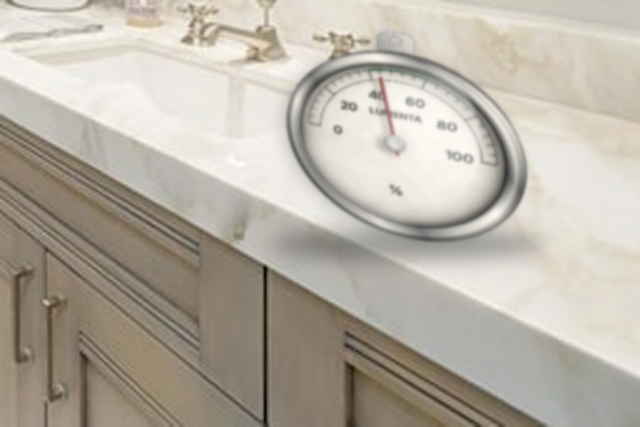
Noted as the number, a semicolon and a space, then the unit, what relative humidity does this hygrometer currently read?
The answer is 44; %
